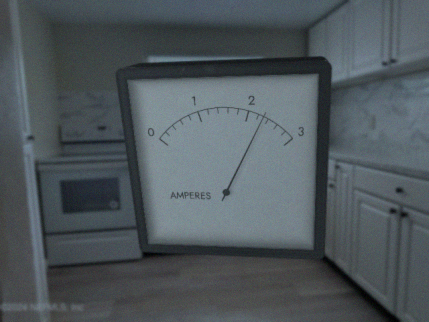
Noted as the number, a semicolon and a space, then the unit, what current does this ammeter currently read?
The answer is 2.3; A
